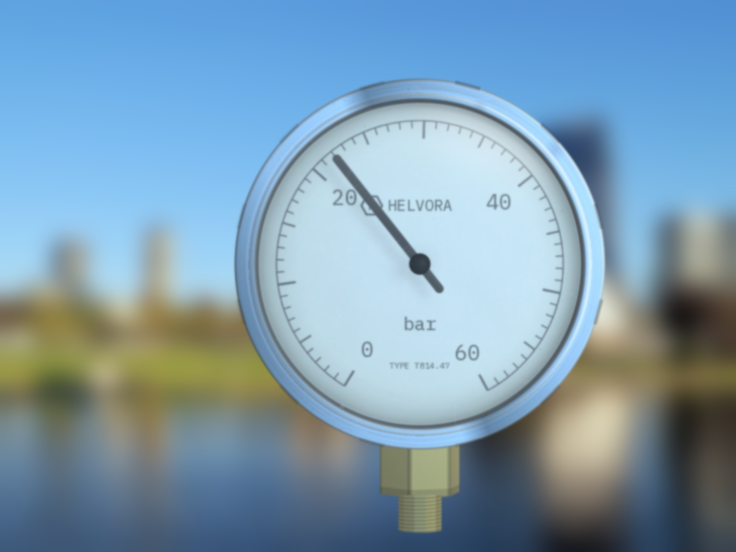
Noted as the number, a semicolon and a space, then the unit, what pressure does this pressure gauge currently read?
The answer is 22; bar
